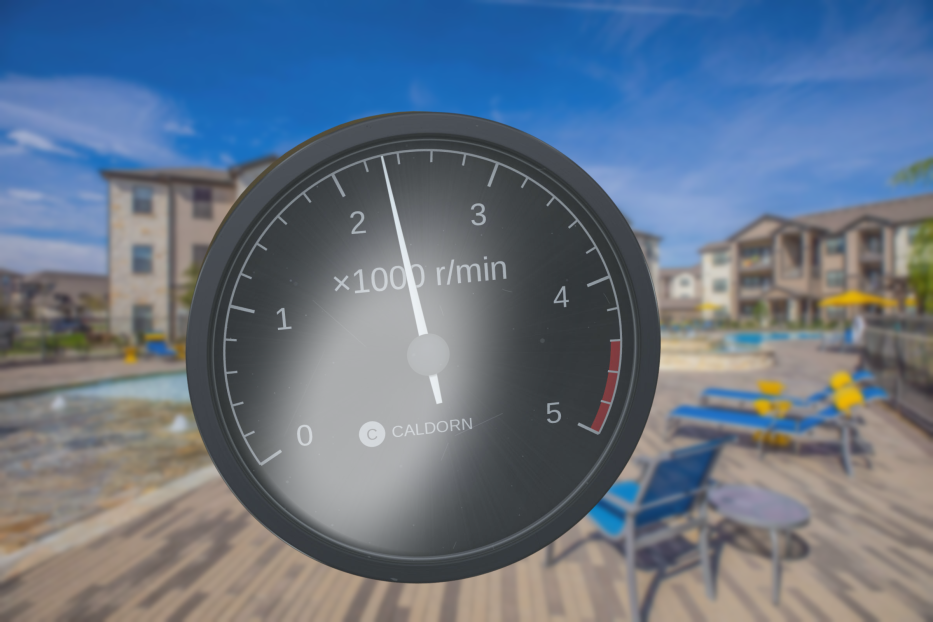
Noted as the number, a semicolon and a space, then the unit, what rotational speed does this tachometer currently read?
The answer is 2300; rpm
